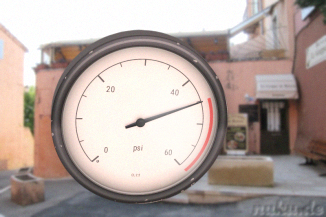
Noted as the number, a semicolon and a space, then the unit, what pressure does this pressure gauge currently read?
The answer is 45; psi
